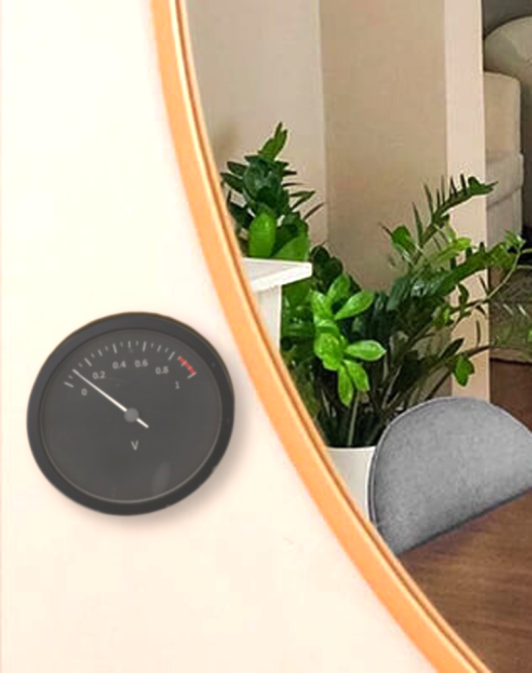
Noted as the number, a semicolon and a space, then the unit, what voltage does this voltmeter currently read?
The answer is 0.1; V
